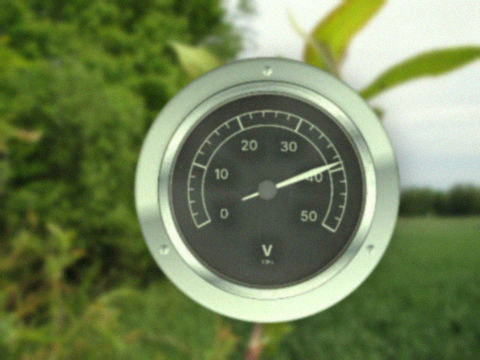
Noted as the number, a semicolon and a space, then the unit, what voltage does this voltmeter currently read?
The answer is 39; V
